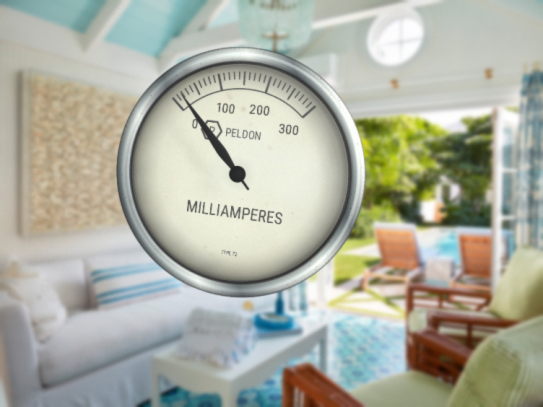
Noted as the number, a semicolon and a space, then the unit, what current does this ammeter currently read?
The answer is 20; mA
